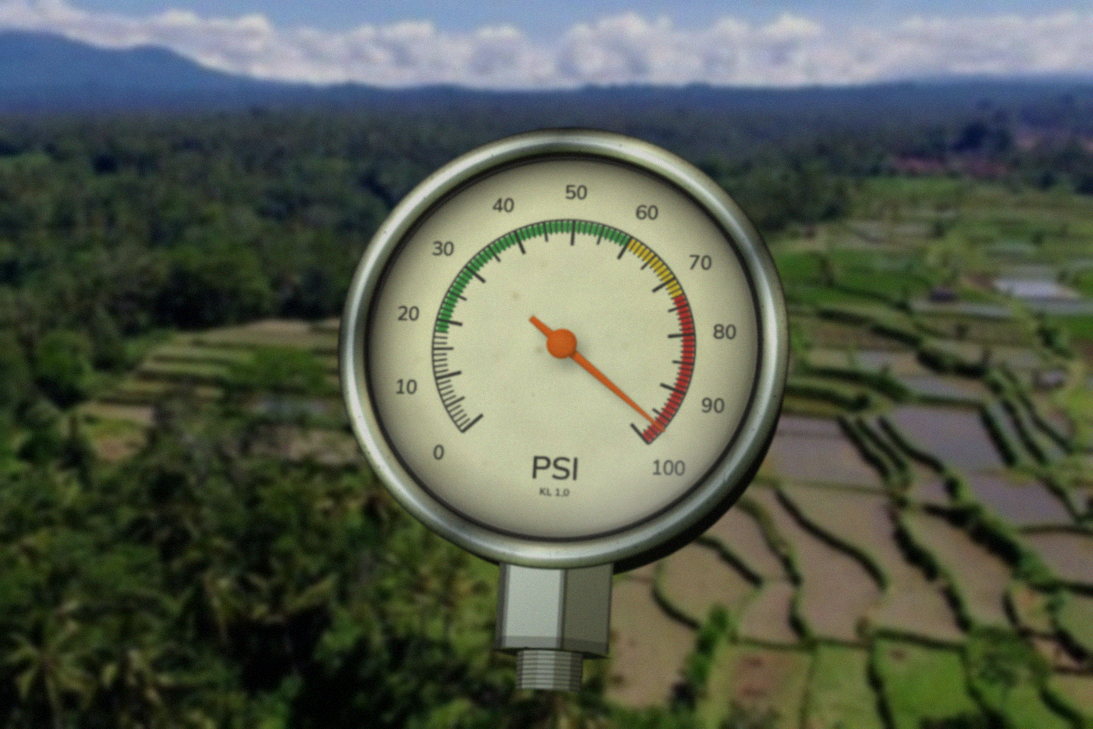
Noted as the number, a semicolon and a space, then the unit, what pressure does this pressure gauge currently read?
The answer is 97; psi
